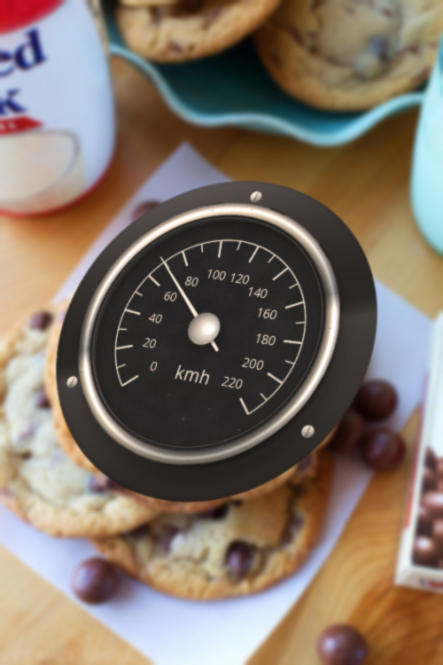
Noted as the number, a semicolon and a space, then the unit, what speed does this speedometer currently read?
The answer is 70; km/h
